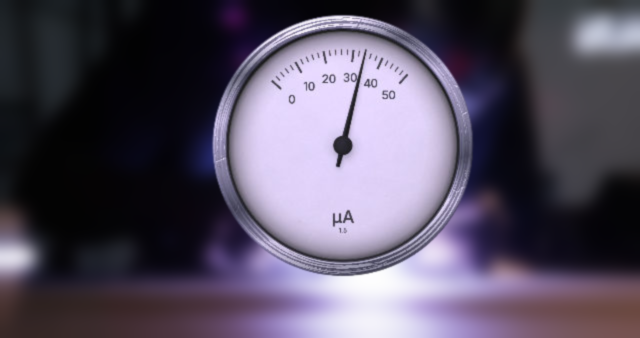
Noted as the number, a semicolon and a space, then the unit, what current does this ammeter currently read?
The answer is 34; µA
